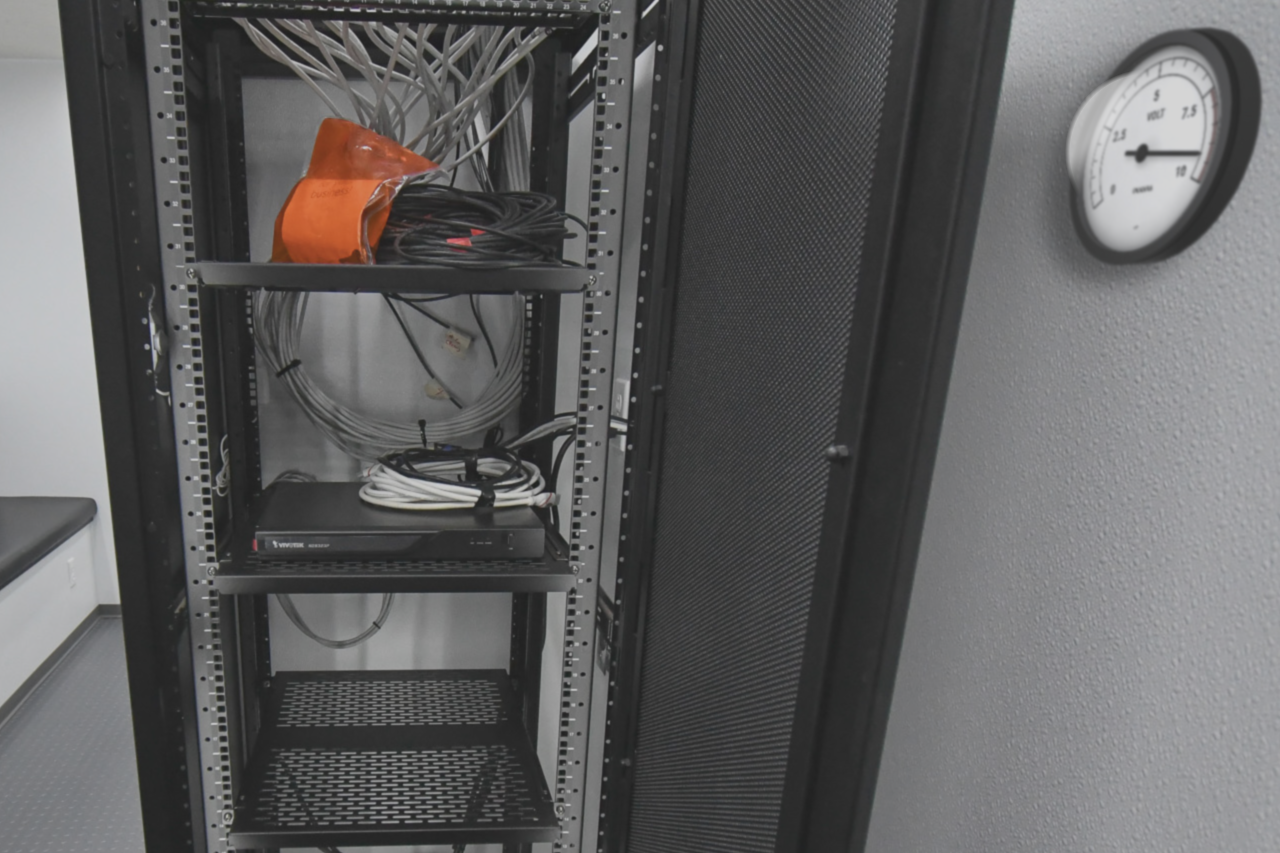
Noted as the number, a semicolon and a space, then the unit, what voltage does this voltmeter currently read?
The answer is 9.25; V
